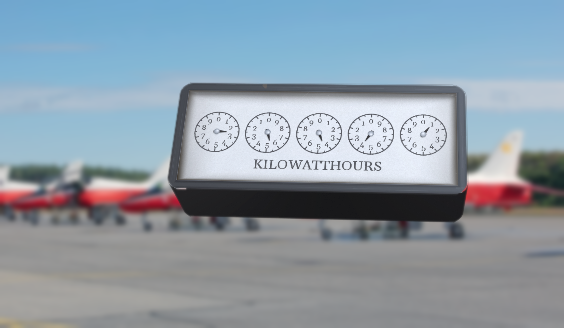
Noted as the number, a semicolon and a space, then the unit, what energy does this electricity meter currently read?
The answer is 25441; kWh
